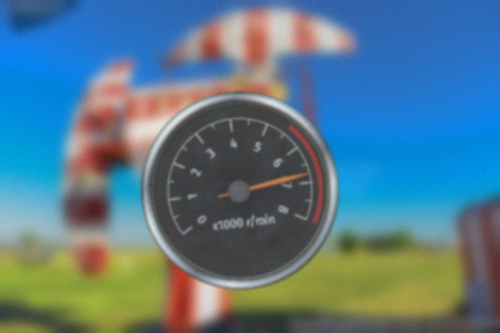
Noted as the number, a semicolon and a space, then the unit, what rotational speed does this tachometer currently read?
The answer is 6750; rpm
